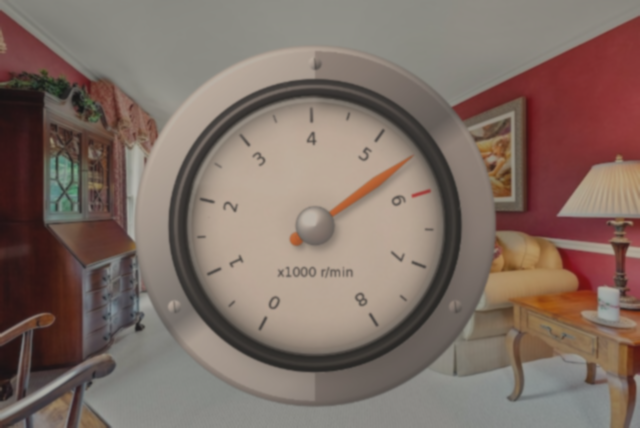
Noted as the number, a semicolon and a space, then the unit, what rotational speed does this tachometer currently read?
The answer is 5500; rpm
